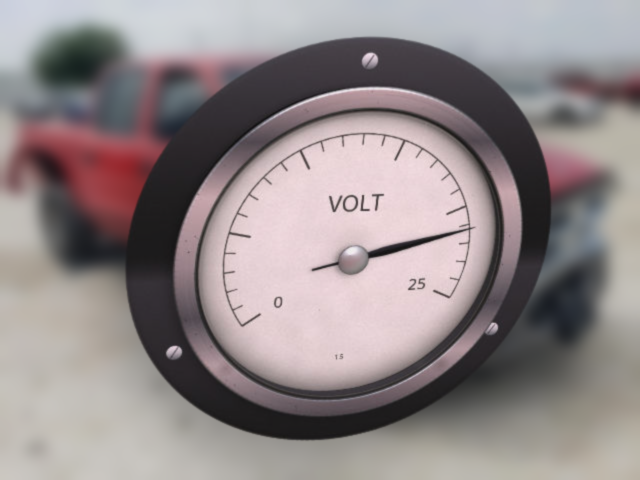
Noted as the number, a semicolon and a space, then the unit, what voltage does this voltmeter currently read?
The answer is 21; V
